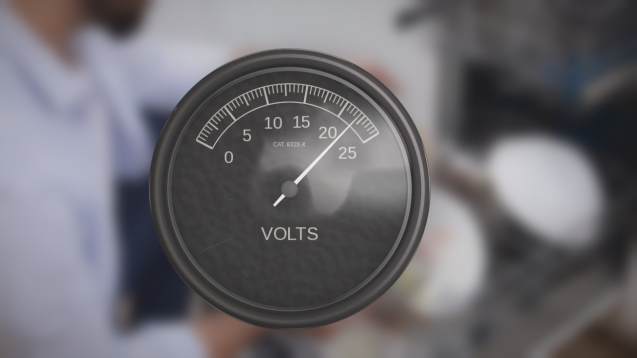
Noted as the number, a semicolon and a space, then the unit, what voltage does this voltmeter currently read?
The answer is 22; V
